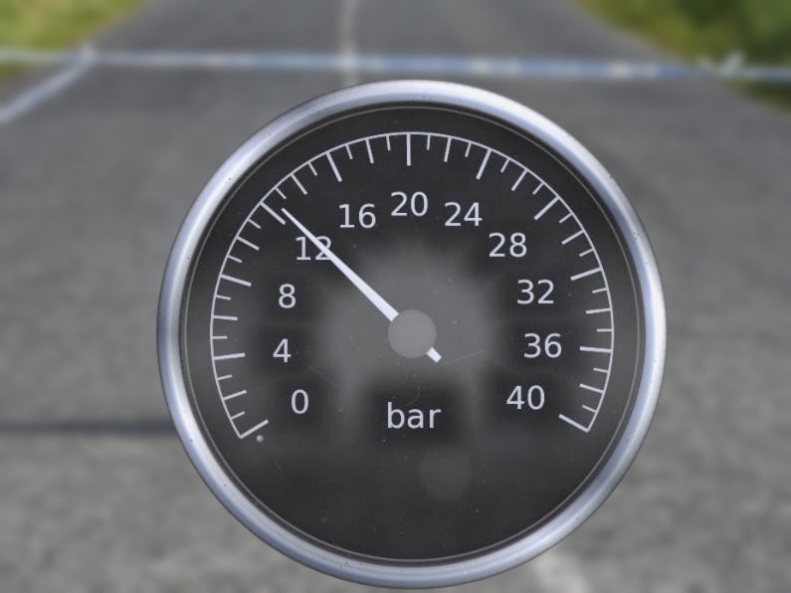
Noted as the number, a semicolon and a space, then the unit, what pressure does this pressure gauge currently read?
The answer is 12.5; bar
